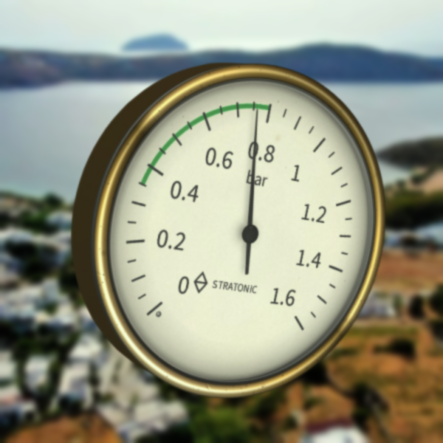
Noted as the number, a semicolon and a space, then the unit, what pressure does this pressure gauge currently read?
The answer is 0.75; bar
